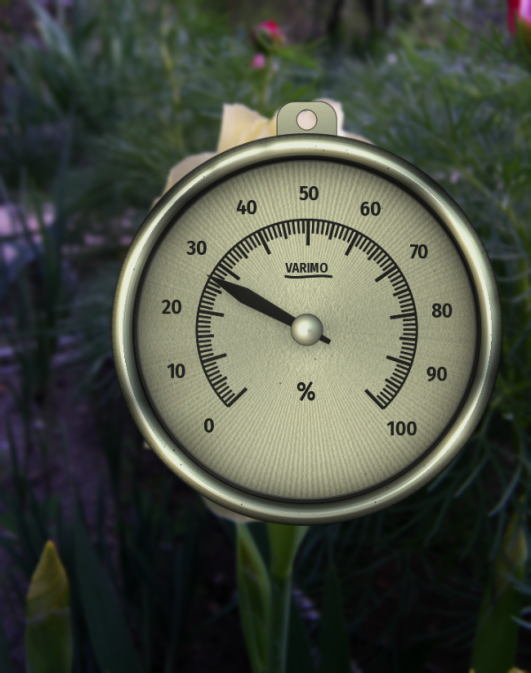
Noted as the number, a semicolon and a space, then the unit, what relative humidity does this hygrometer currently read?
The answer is 27; %
